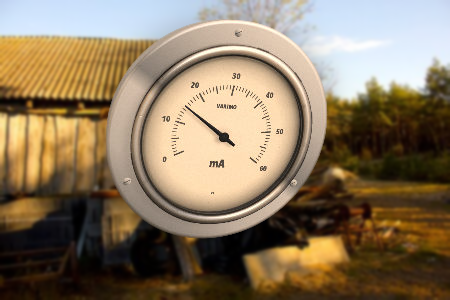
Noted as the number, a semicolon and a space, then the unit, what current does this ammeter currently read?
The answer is 15; mA
